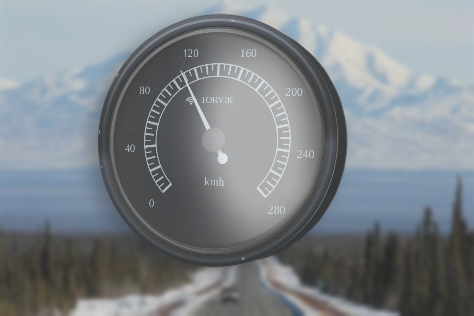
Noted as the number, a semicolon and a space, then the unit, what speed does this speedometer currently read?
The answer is 110; km/h
